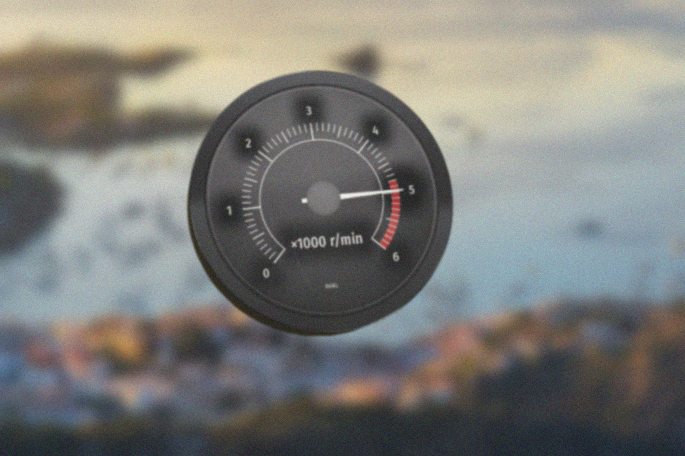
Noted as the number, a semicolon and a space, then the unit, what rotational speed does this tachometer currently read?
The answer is 5000; rpm
